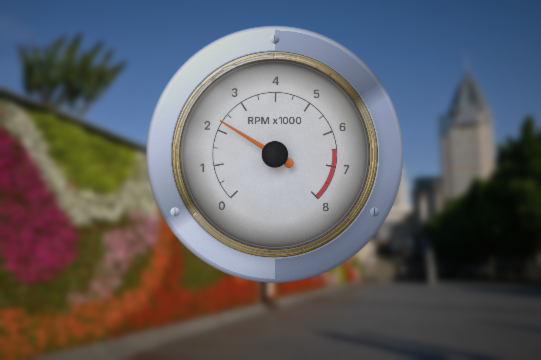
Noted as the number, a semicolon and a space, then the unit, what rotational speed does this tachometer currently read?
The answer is 2250; rpm
